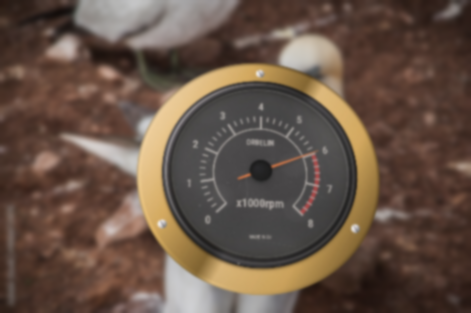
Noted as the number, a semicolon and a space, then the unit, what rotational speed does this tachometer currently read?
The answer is 6000; rpm
